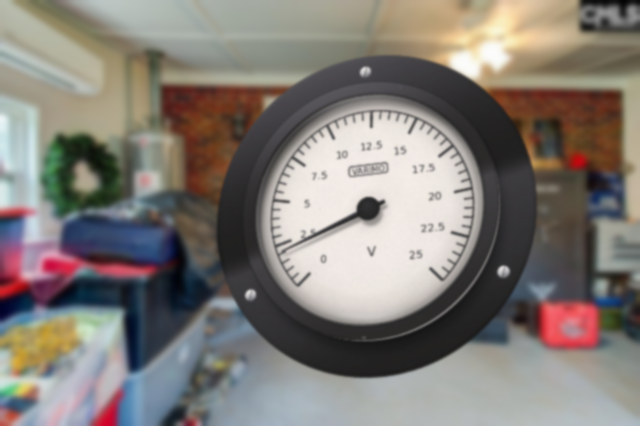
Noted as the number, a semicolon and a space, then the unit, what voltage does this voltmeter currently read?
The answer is 2; V
